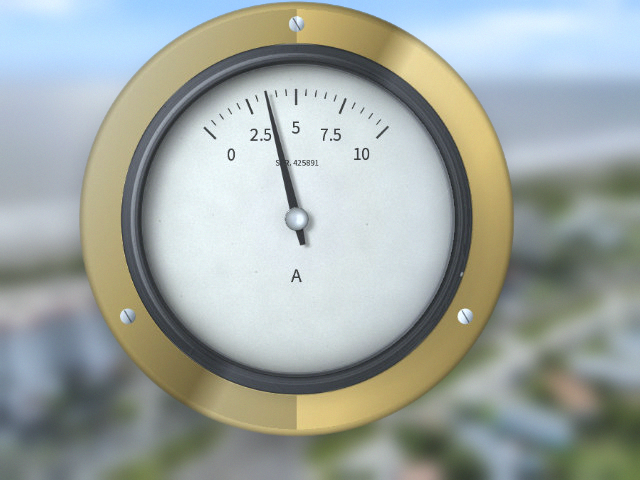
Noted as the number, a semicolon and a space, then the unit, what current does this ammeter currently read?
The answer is 3.5; A
